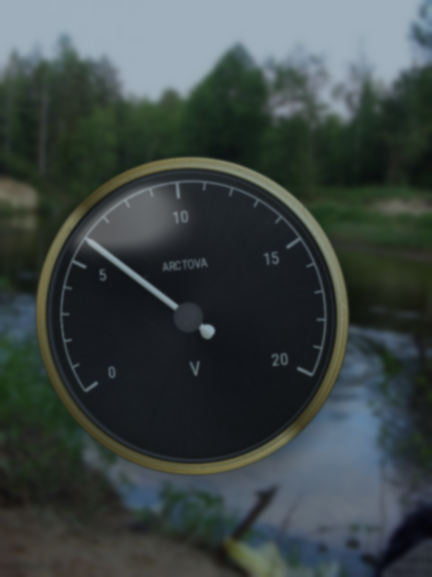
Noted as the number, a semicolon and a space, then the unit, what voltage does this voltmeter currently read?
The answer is 6; V
